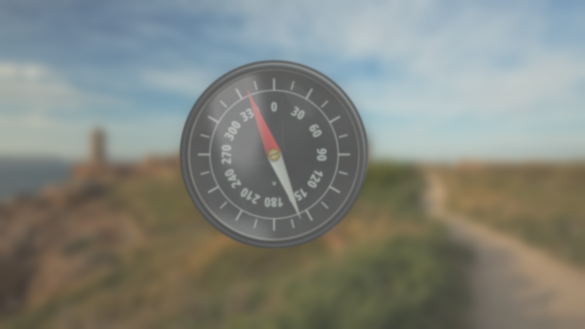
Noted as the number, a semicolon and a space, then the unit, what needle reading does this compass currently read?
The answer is 337.5; °
